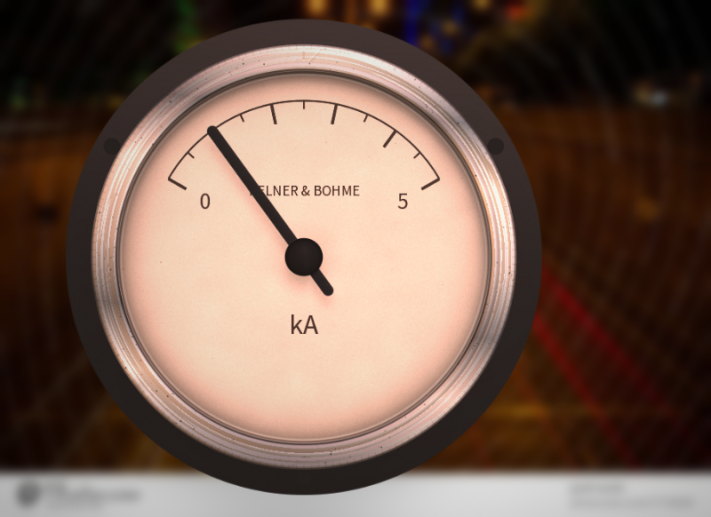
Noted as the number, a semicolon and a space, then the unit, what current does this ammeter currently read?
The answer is 1; kA
